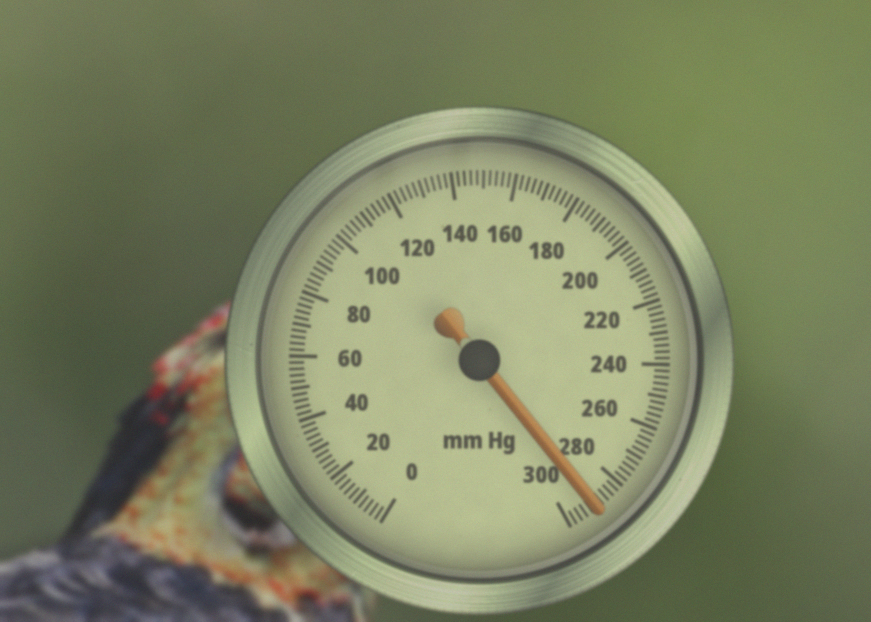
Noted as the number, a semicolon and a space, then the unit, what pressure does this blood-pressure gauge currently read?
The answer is 290; mmHg
